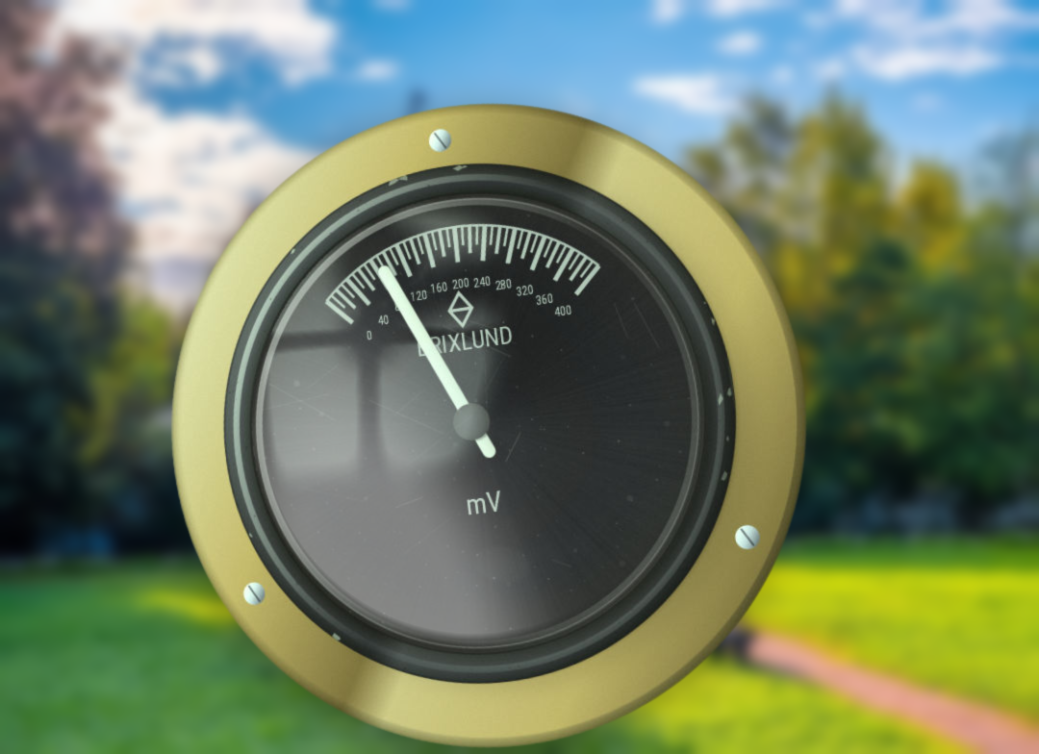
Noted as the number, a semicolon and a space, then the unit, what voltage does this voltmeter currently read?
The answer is 90; mV
